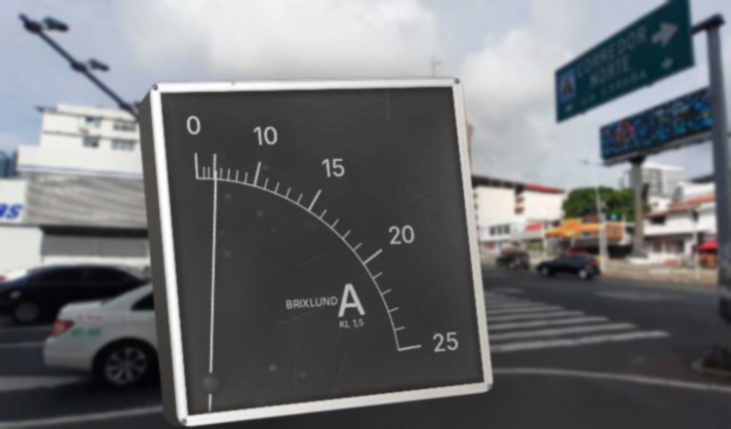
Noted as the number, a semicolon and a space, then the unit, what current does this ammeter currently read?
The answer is 5; A
